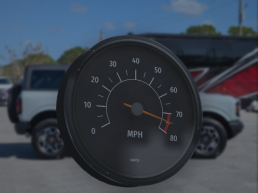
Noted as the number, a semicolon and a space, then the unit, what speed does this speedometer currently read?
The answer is 75; mph
